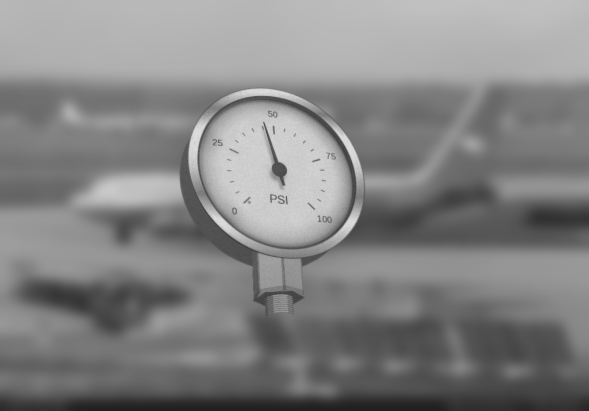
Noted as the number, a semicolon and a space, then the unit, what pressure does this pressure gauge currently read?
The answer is 45; psi
